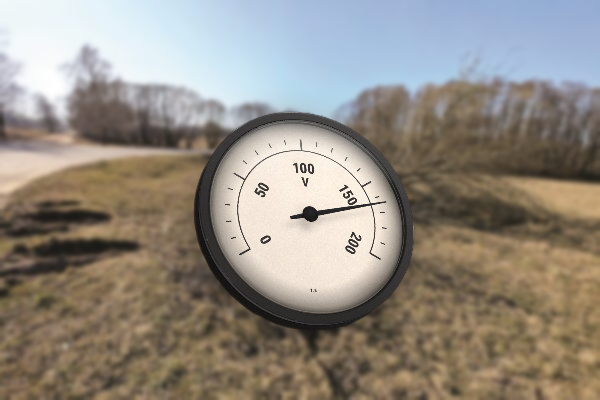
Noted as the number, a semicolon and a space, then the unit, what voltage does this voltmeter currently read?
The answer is 165; V
